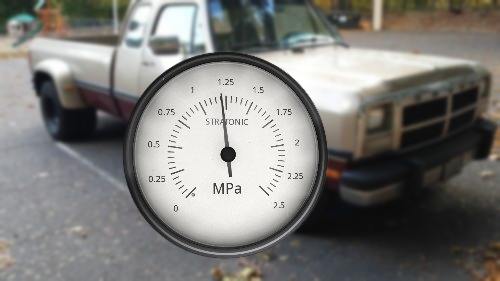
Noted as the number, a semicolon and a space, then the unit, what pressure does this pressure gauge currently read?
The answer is 1.2; MPa
